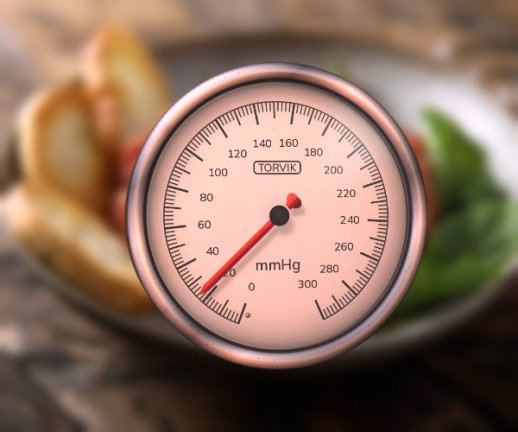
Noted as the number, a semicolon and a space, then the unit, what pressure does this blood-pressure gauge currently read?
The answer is 24; mmHg
